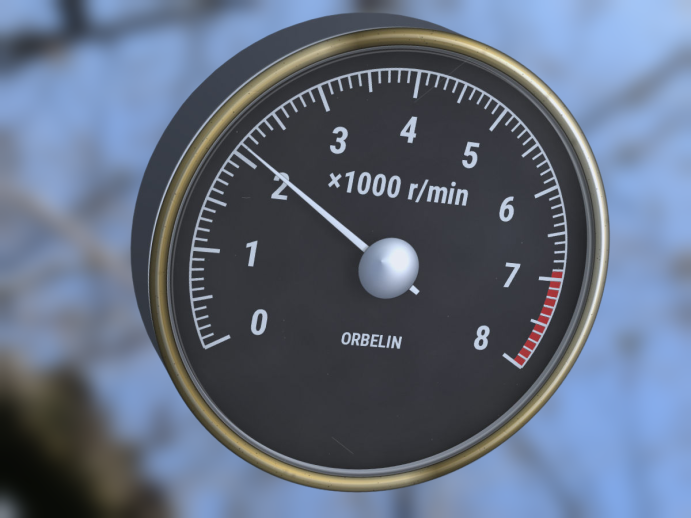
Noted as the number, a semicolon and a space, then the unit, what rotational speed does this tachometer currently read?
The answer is 2100; rpm
